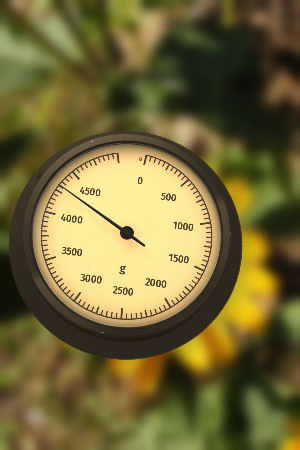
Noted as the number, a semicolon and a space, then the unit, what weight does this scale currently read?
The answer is 4300; g
